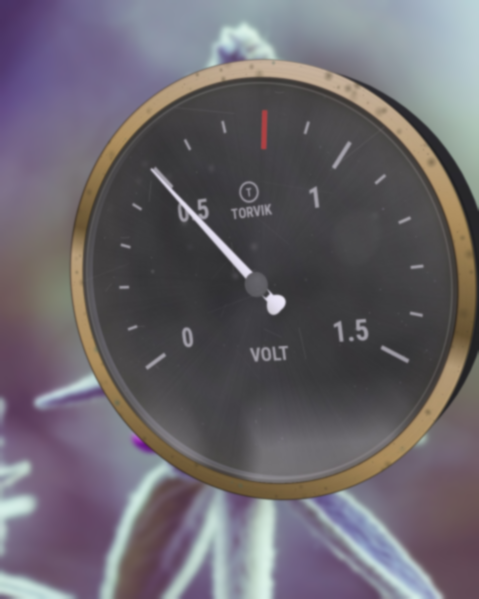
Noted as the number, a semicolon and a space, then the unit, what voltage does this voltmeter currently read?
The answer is 0.5; V
